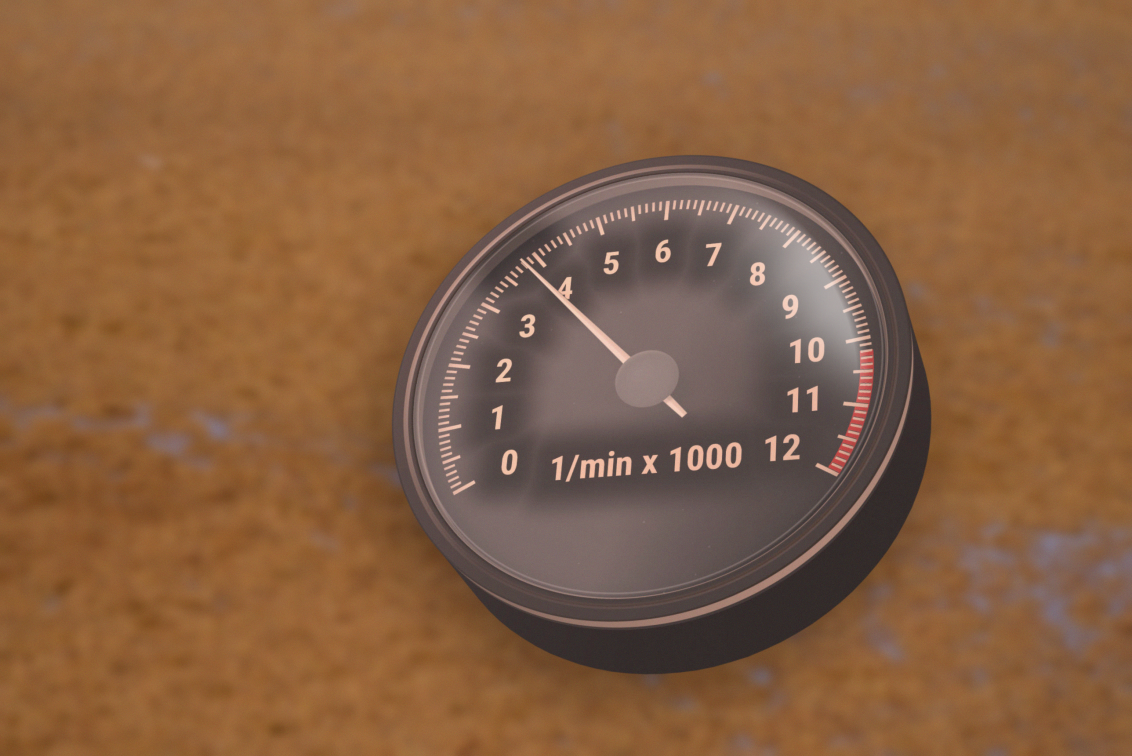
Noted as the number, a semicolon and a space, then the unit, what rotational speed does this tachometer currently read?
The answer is 3800; rpm
